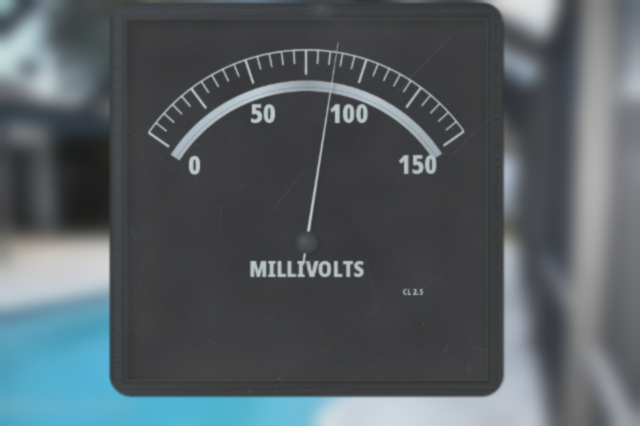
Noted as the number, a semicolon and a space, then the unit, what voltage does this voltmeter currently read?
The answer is 87.5; mV
